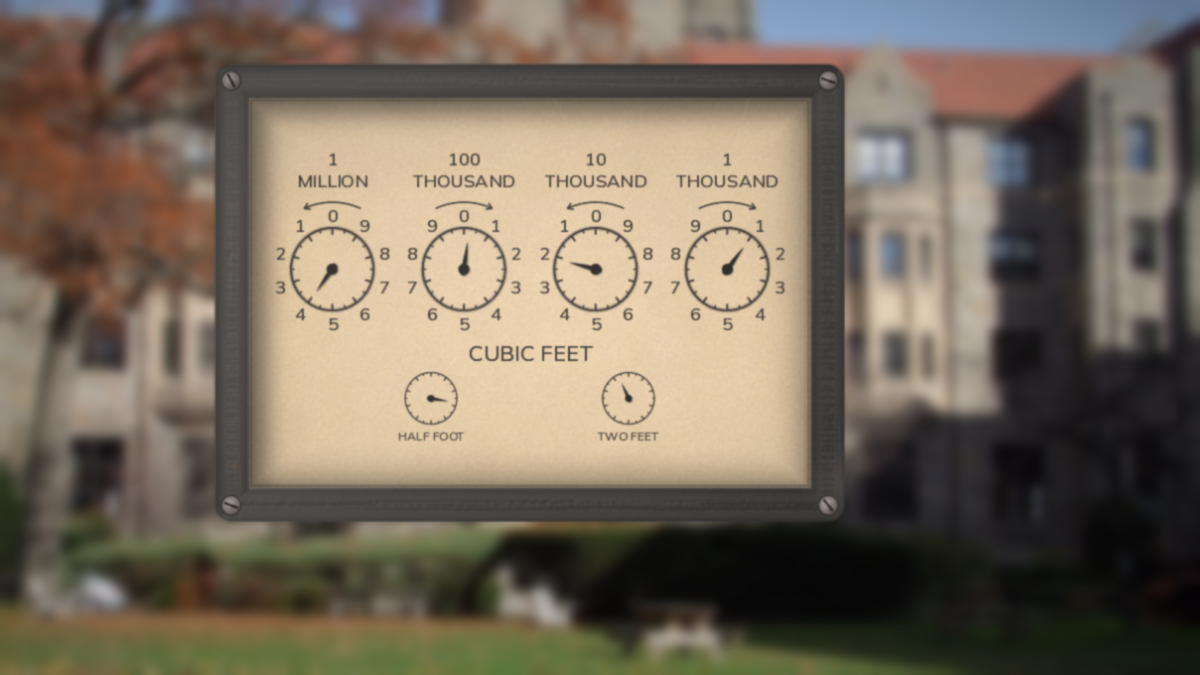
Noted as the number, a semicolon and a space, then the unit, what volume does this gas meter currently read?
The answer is 402100; ft³
